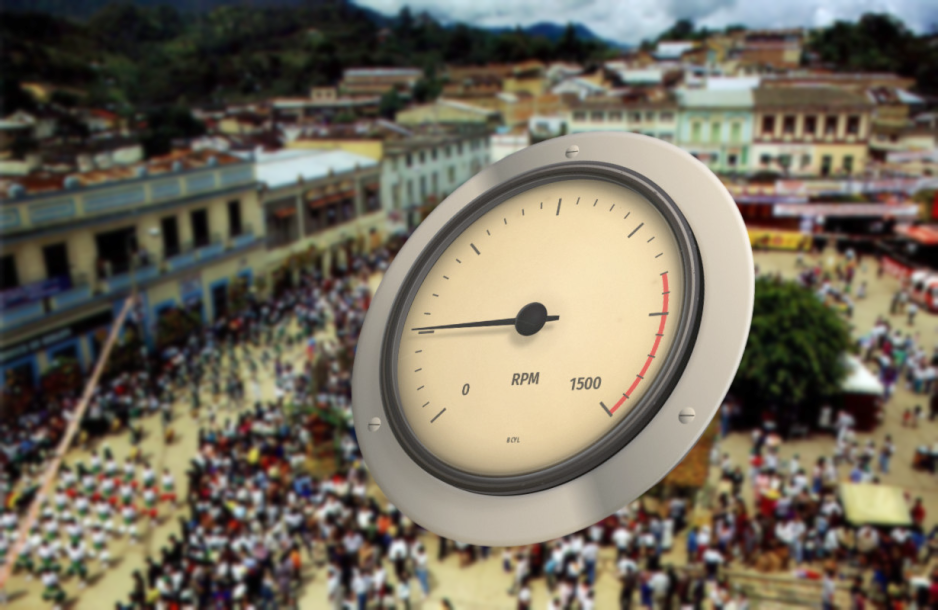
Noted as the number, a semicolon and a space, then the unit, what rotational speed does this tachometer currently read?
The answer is 250; rpm
